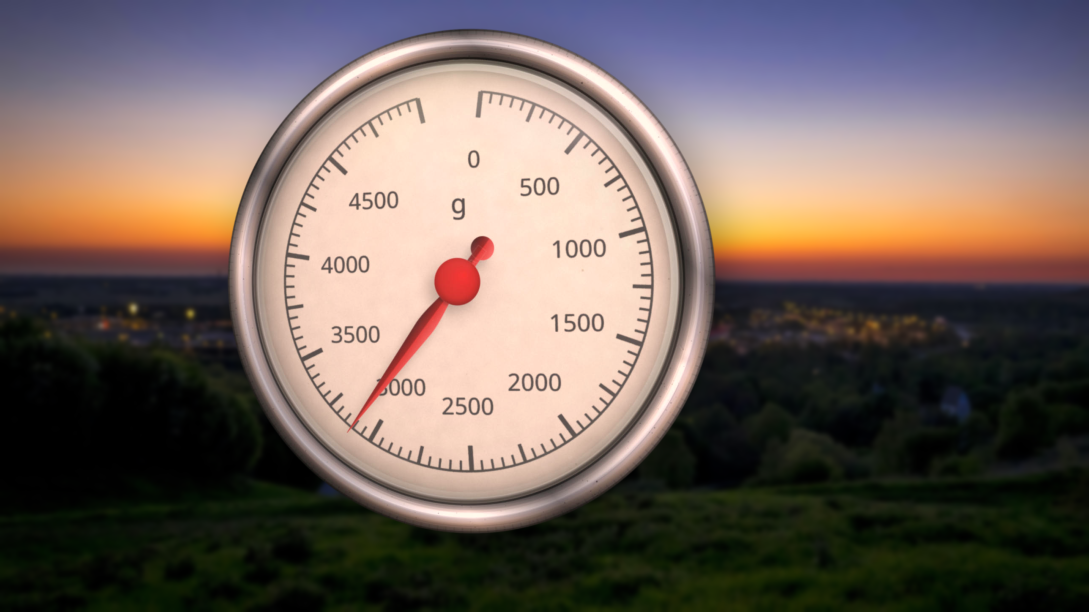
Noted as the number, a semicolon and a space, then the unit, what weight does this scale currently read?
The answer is 3100; g
